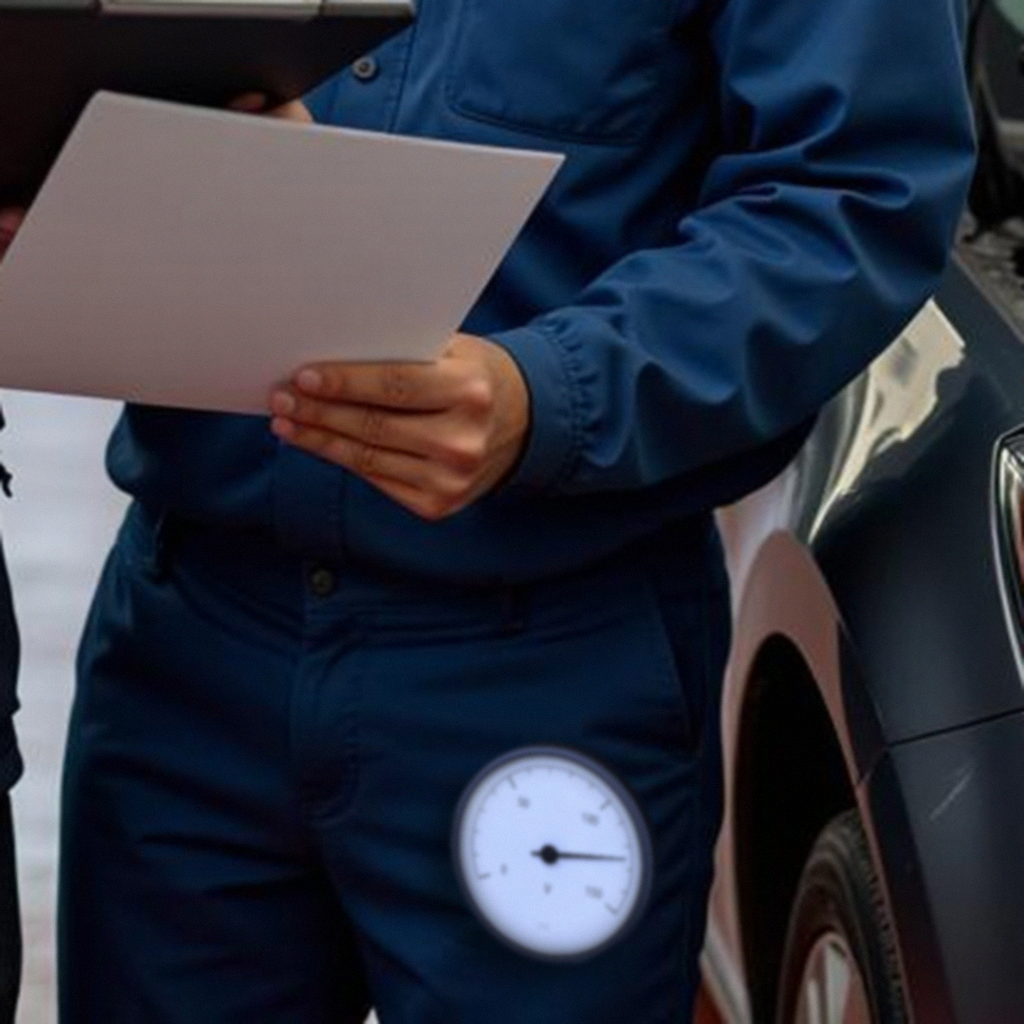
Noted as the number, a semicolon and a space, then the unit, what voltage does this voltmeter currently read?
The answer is 125; V
